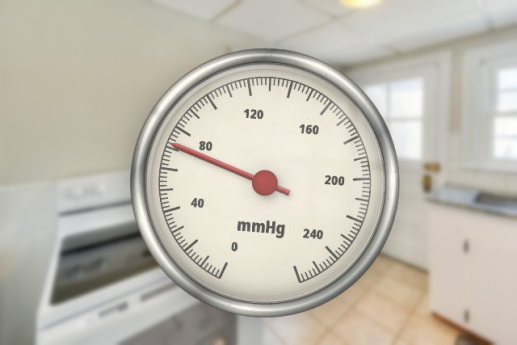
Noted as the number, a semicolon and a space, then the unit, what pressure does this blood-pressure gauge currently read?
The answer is 72; mmHg
